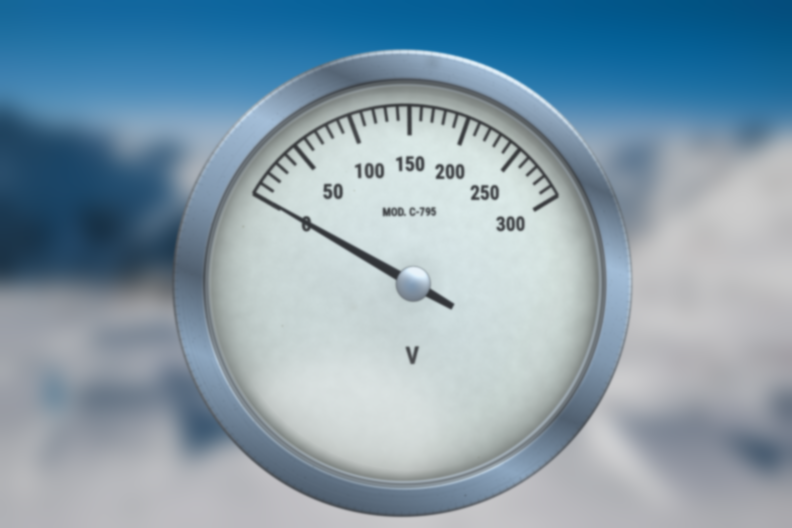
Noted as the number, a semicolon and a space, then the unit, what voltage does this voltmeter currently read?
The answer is 0; V
